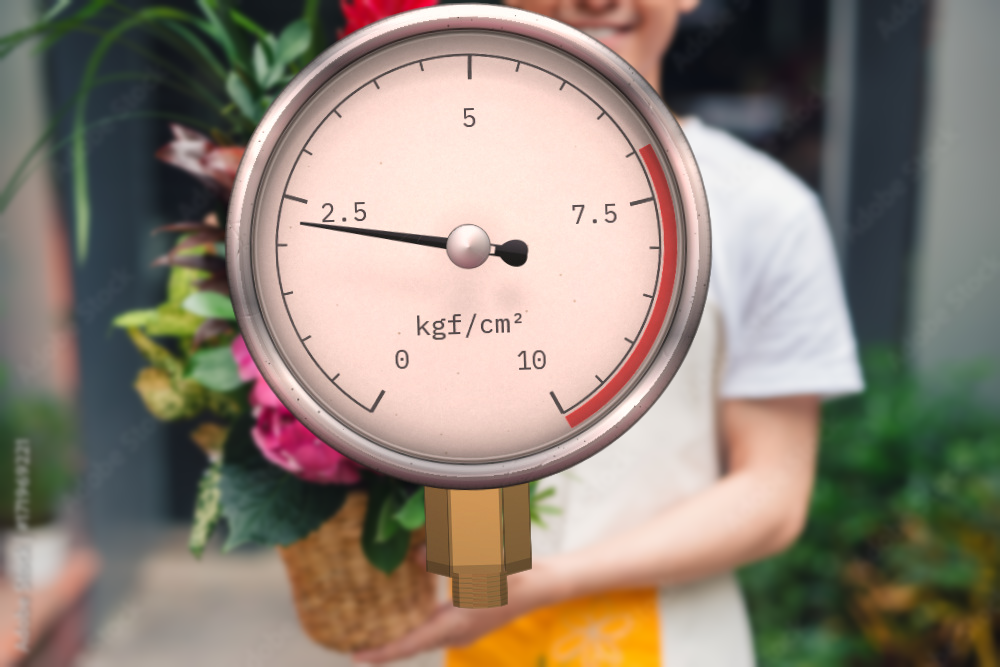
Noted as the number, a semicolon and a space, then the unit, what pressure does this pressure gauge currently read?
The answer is 2.25; kg/cm²
